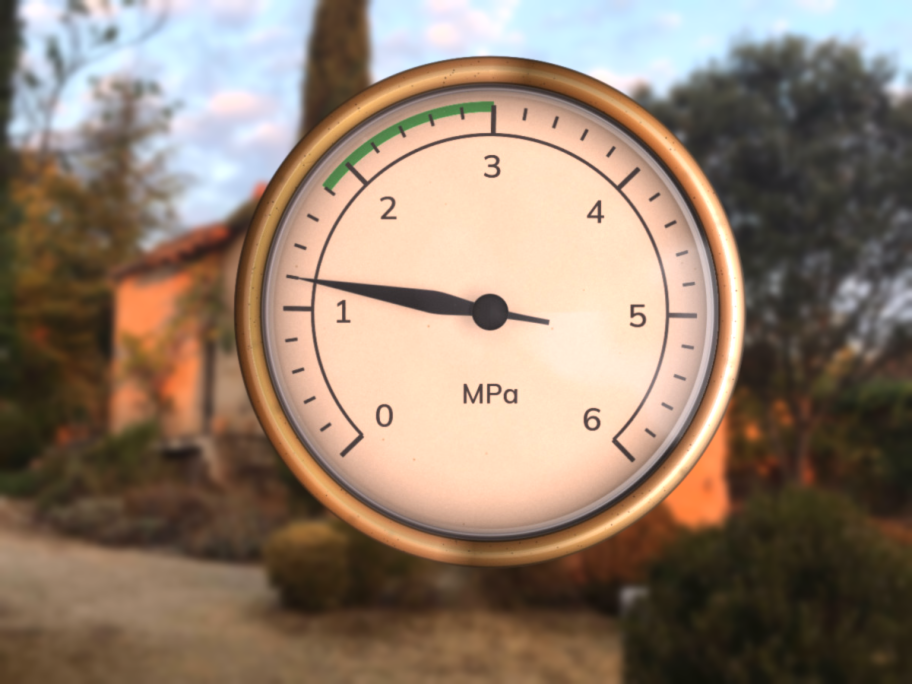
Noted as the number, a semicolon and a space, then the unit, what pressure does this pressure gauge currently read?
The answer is 1.2; MPa
